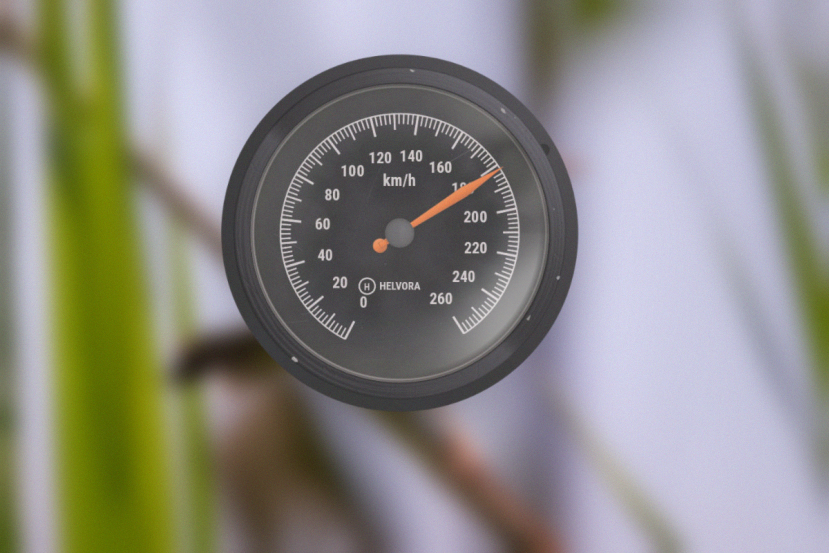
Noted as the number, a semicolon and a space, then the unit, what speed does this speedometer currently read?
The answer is 182; km/h
